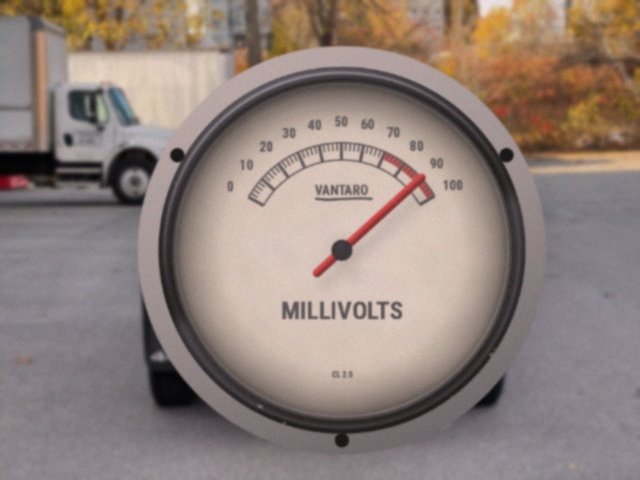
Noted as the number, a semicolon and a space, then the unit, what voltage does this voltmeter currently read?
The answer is 90; mV
